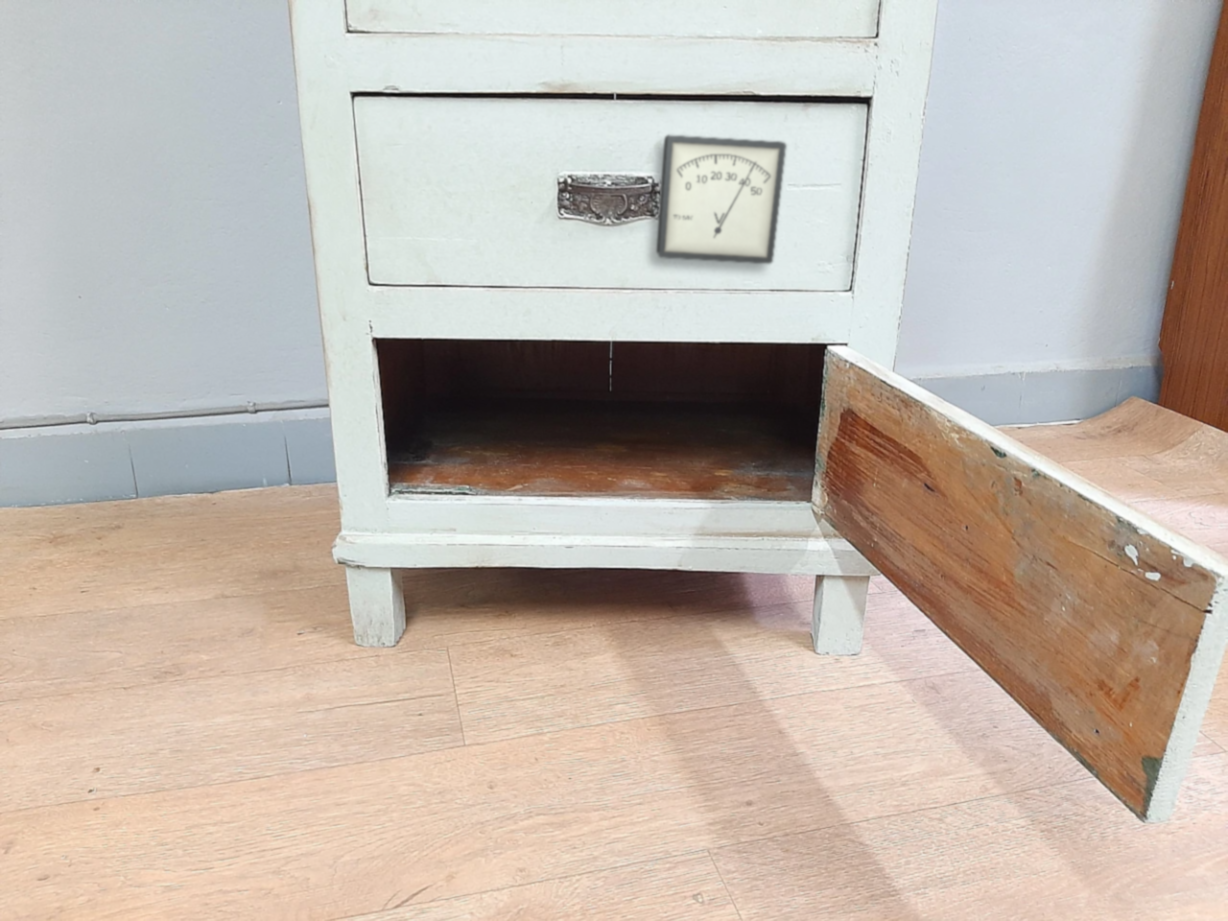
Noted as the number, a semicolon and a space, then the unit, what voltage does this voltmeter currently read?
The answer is 40; V
